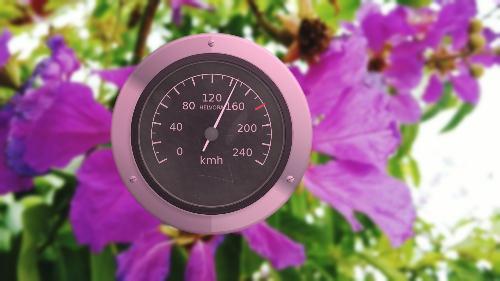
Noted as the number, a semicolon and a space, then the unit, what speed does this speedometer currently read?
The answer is 145; km/h
